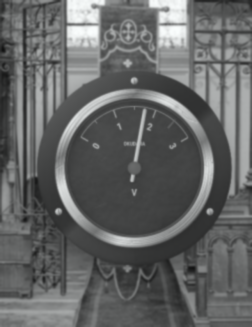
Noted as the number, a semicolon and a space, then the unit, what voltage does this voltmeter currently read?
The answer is 1.75; V
